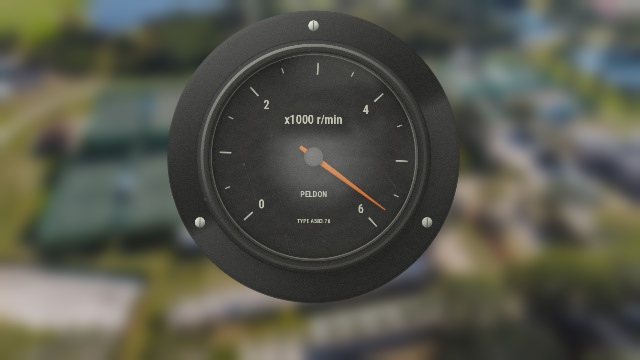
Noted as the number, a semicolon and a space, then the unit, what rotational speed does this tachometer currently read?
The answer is 5750; rpm
